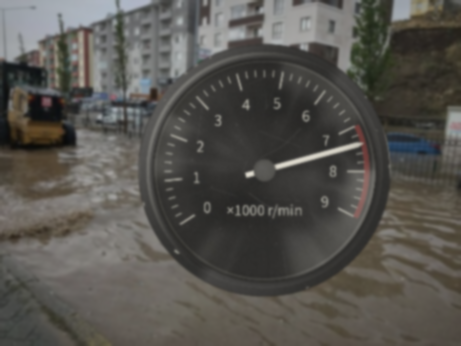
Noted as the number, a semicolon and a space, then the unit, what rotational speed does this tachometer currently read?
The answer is 7400; rpm
